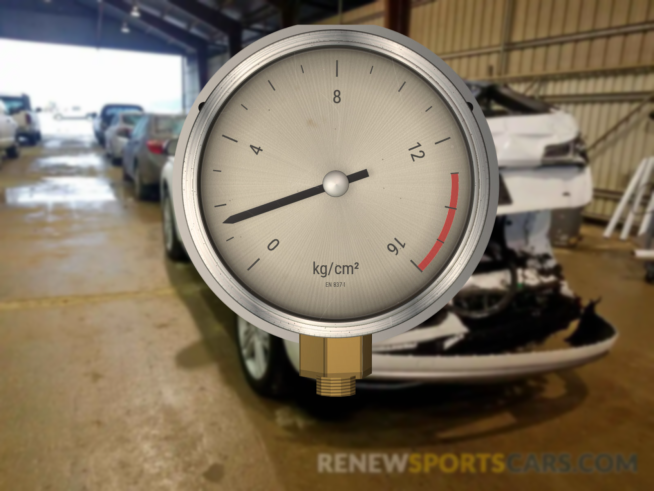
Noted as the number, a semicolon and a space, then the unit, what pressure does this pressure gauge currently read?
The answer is 1.5; kg/cm²
